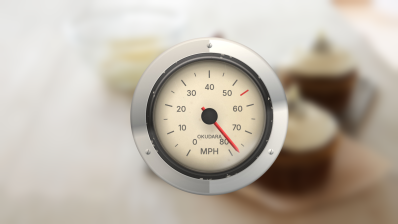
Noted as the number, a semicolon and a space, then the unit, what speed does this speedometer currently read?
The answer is 77.5; mph
